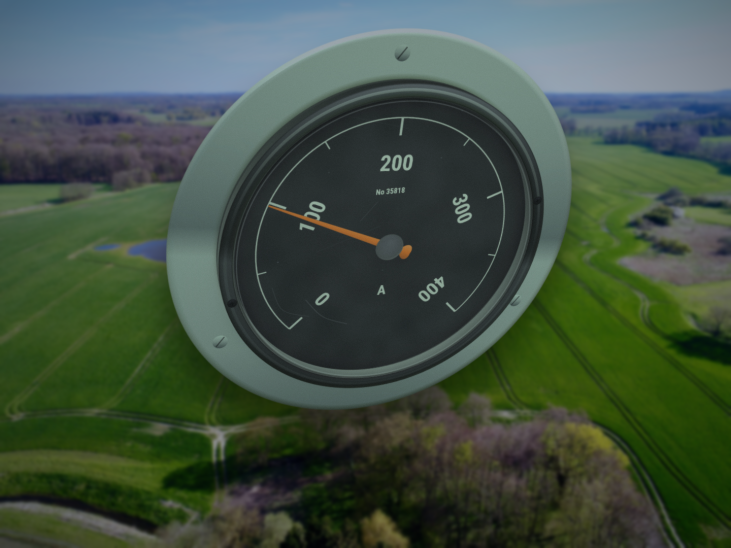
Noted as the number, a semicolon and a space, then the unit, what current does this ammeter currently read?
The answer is 100; A
